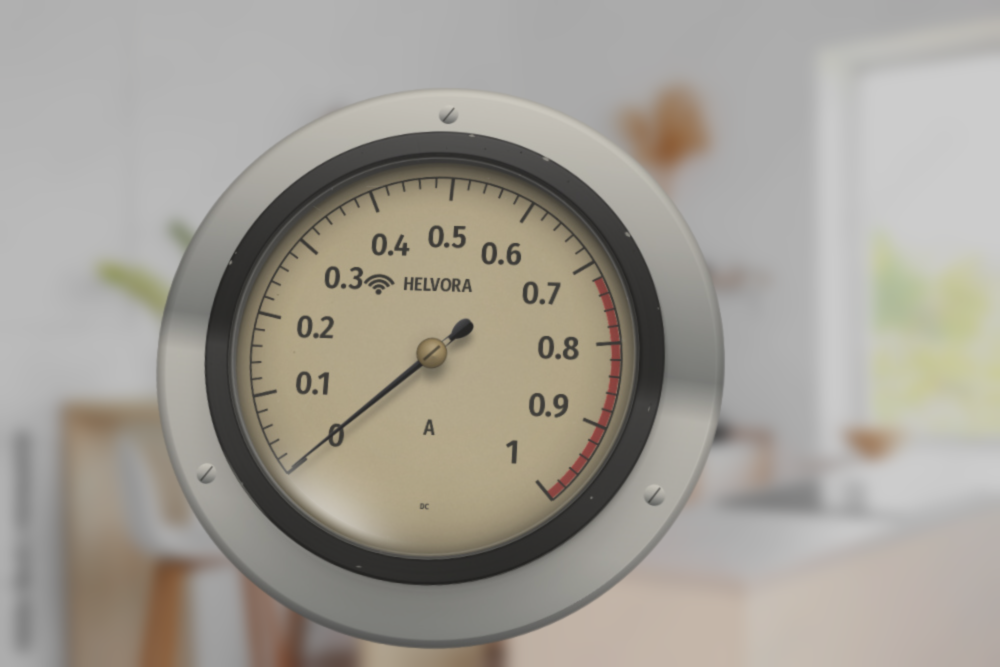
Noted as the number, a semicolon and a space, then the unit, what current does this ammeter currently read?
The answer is 0; A
